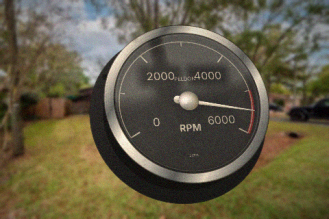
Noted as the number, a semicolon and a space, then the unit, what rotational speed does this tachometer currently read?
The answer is 5500; rpm
